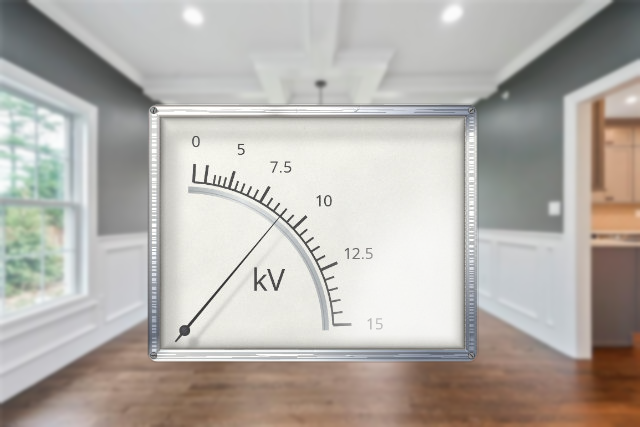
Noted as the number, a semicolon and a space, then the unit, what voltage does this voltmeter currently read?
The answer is 9; kV
